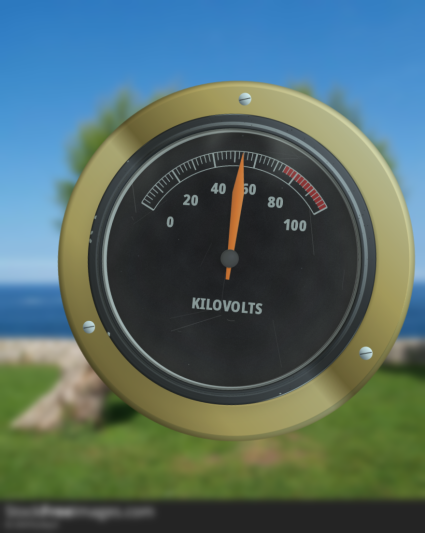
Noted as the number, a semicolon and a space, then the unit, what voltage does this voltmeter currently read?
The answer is 54; kV
